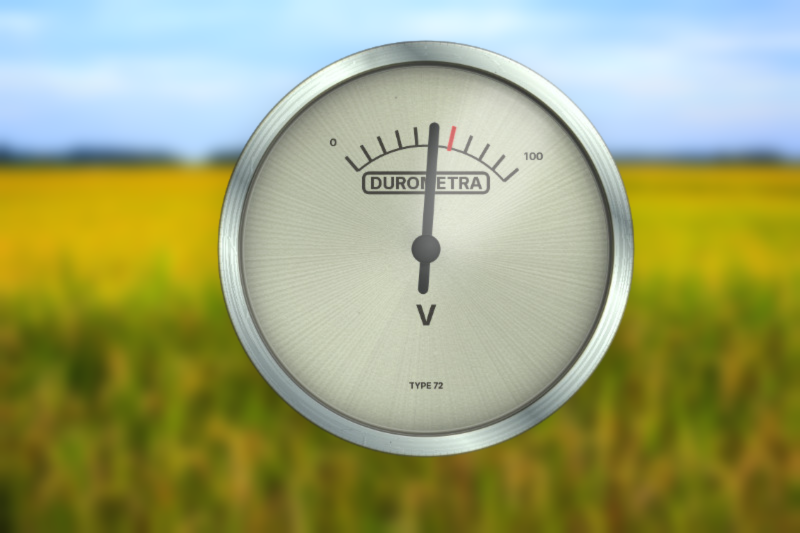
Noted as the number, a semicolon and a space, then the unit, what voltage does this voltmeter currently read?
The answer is 50; V
